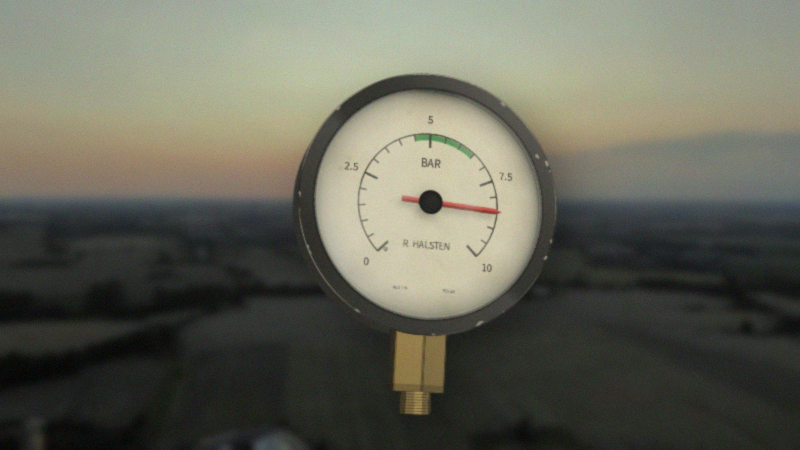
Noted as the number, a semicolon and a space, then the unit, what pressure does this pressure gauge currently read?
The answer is 8.5; bar
